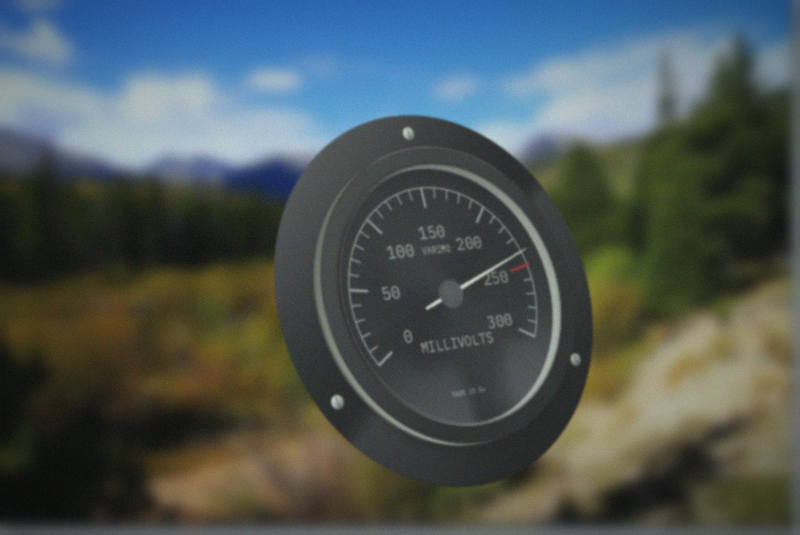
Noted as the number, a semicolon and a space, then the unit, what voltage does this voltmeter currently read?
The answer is 240; mV
